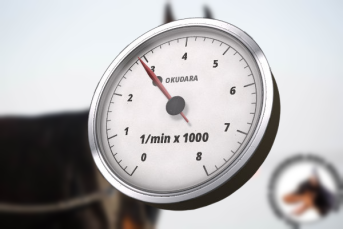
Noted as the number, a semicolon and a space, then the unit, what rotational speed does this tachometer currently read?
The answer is 2900; rpm
